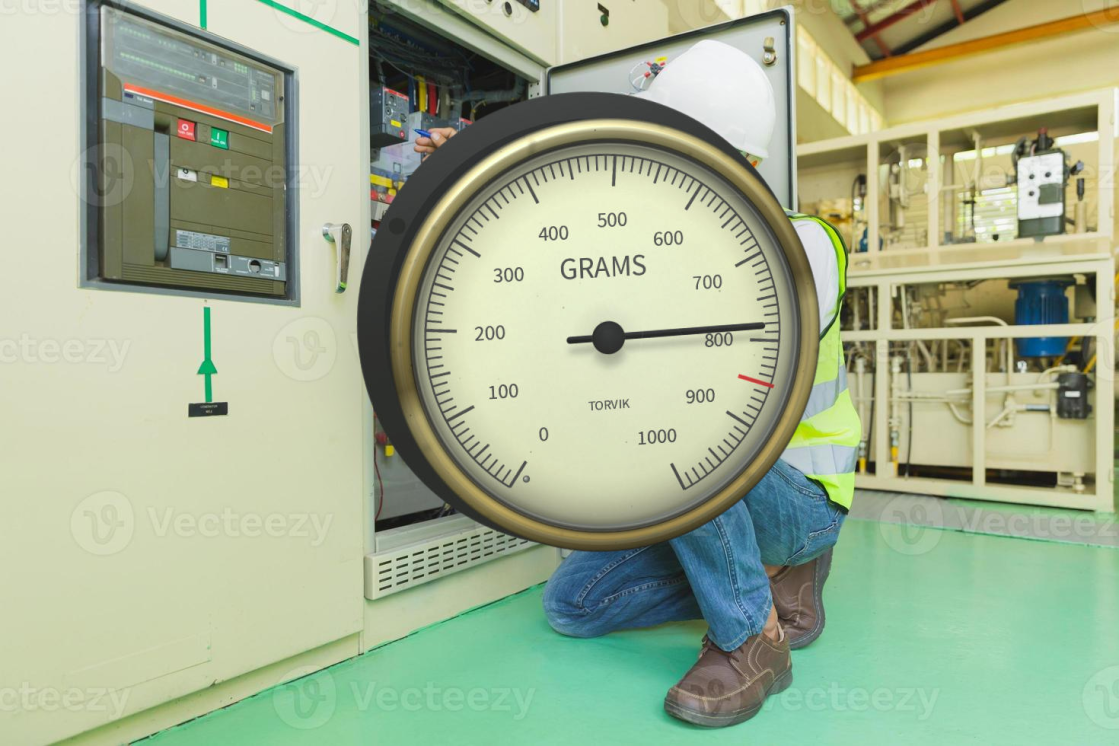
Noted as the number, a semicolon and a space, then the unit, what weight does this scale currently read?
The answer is 780; g
